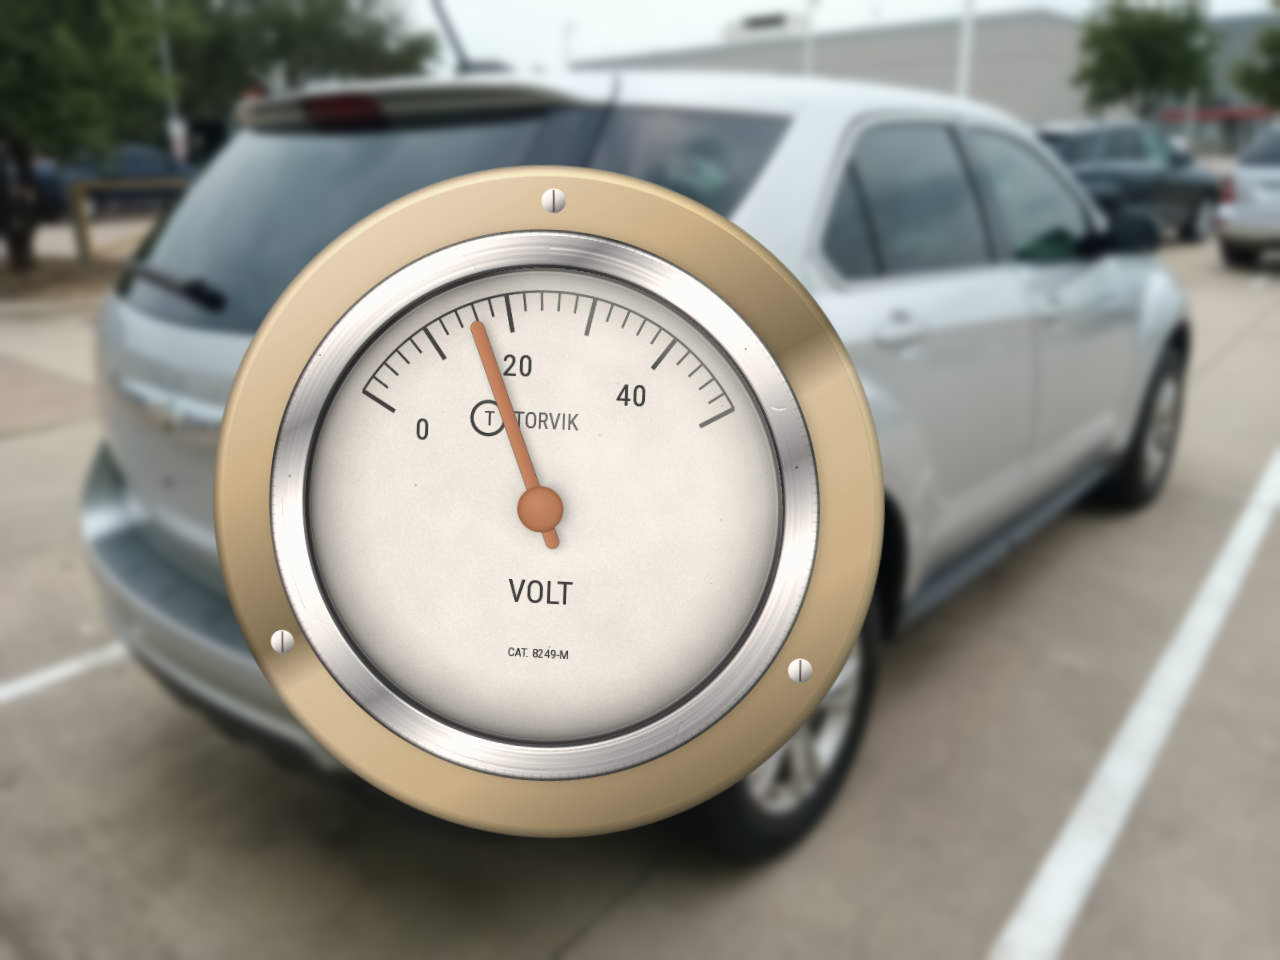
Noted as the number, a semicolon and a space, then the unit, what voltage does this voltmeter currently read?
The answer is 16; V
